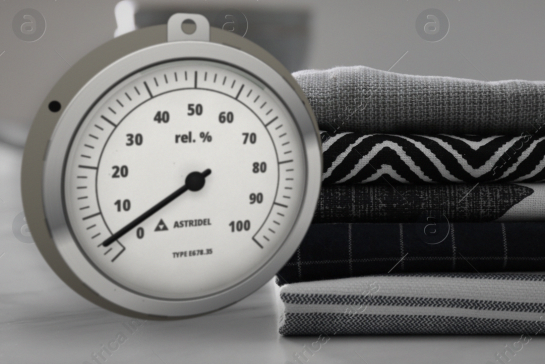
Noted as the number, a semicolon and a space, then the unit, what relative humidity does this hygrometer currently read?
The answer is 4; %
